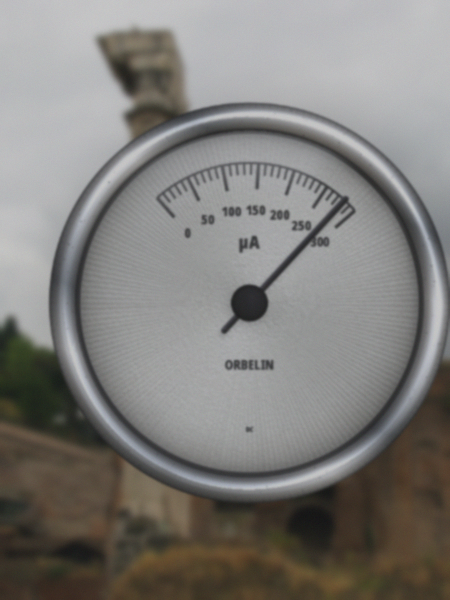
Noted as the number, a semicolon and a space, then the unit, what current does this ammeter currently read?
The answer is 280; µA
